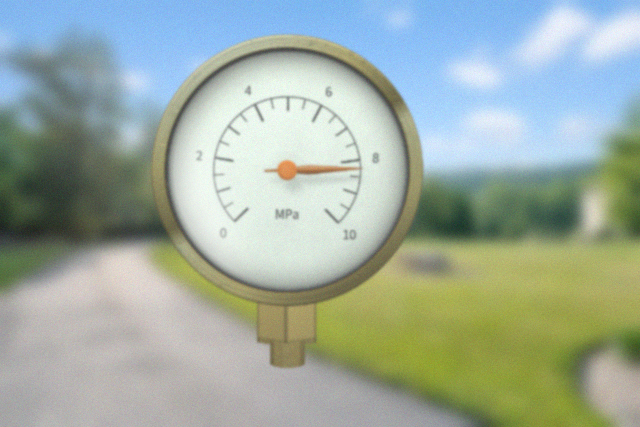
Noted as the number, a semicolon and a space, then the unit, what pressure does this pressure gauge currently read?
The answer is 8.25; MPa
